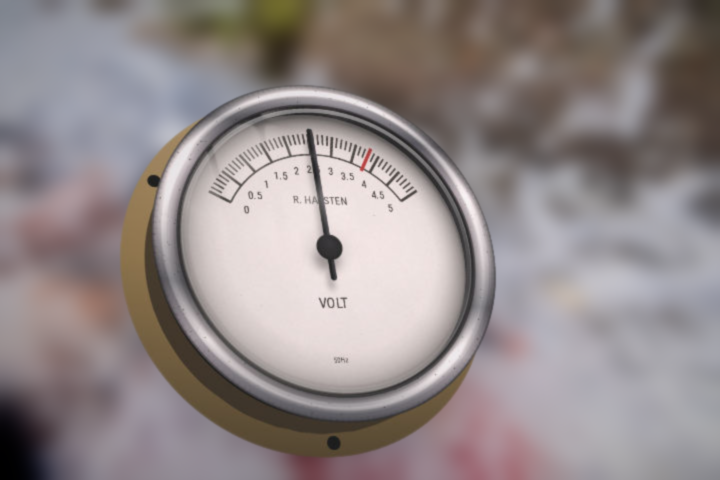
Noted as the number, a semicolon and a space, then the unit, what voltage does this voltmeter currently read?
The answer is 2.5; V
